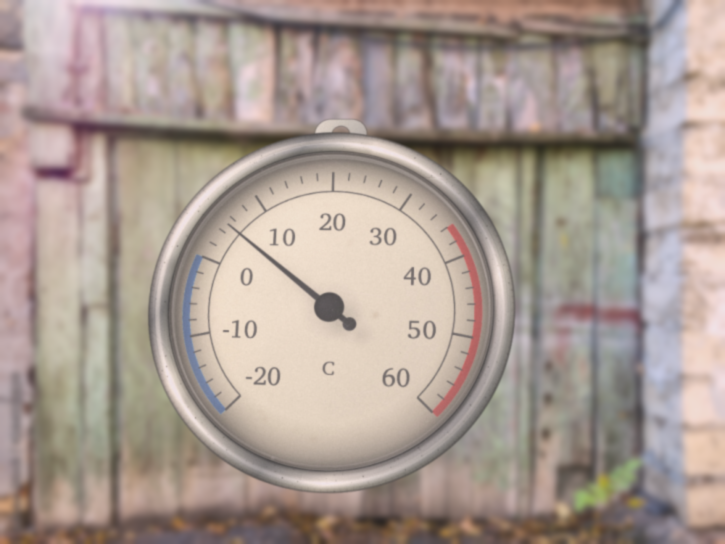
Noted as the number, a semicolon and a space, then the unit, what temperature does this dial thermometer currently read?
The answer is 5; °C
